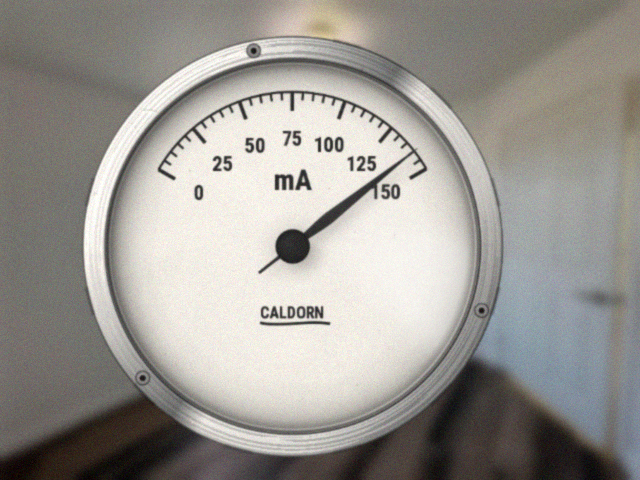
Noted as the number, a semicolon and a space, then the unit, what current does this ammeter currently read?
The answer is 140; mA
